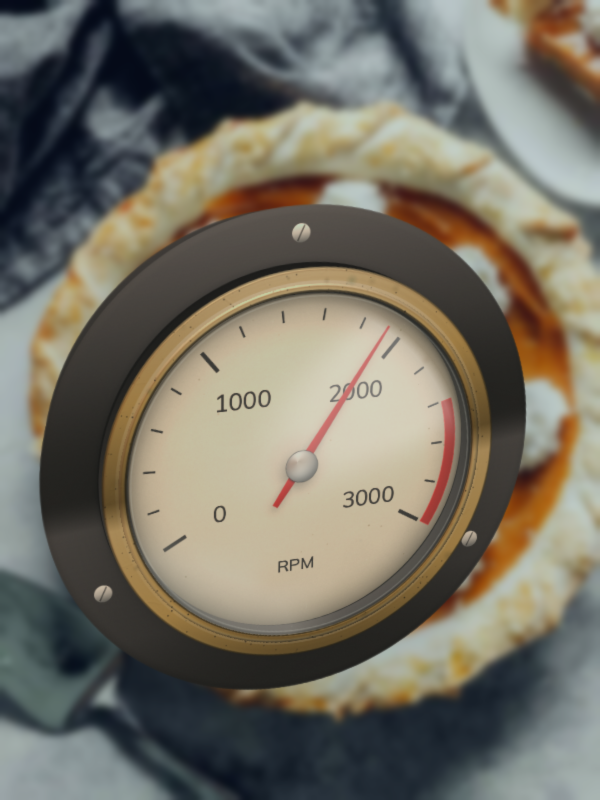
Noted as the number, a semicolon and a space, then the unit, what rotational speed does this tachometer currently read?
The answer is 1900; rpm
